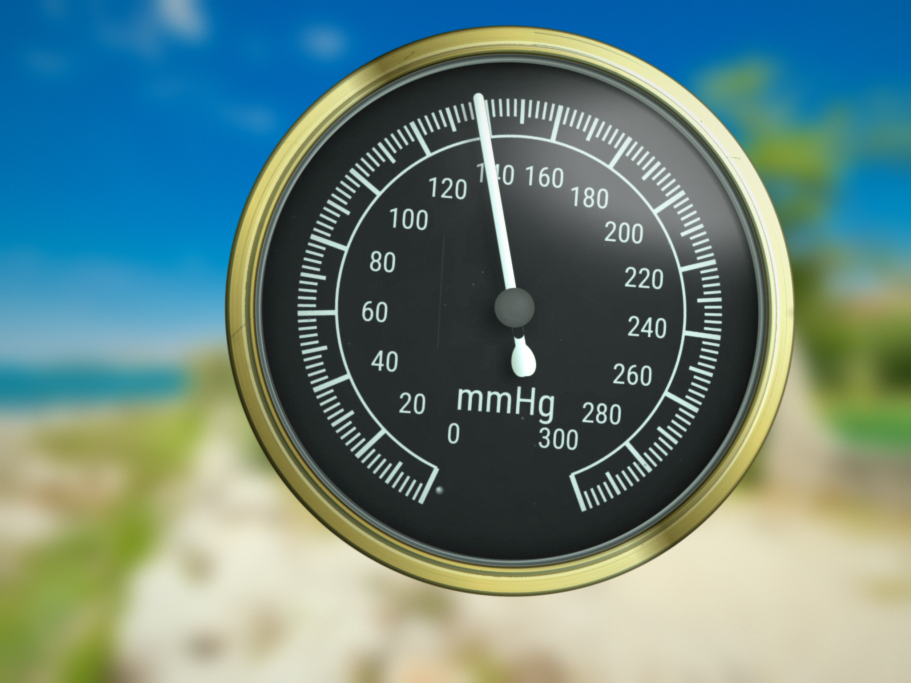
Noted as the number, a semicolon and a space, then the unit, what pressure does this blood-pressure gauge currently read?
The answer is 138; mmHg
